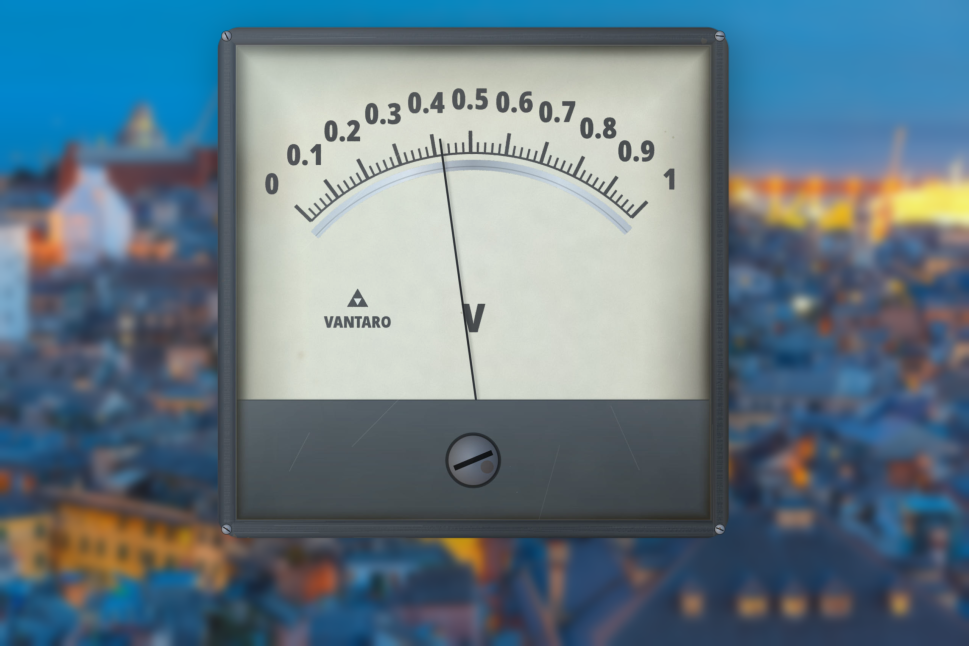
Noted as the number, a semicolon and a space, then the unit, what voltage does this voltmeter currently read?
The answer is 0.42; V
